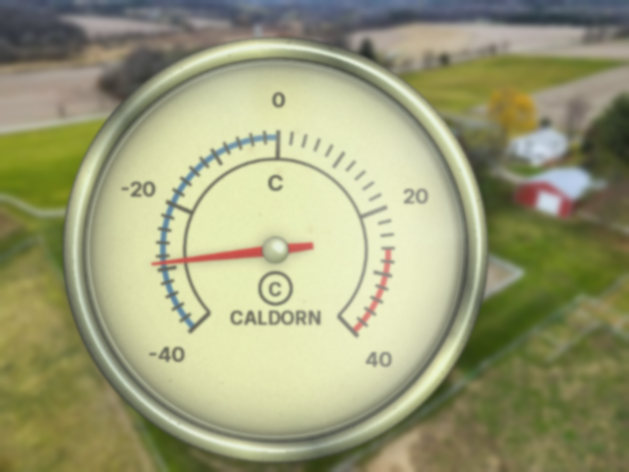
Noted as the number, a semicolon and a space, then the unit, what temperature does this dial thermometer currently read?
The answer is -29; °C
